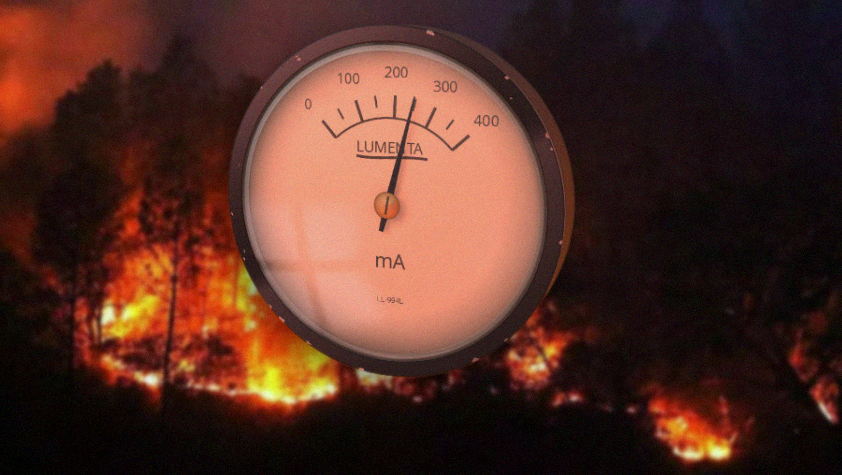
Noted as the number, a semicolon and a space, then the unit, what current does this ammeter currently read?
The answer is 250; mA
